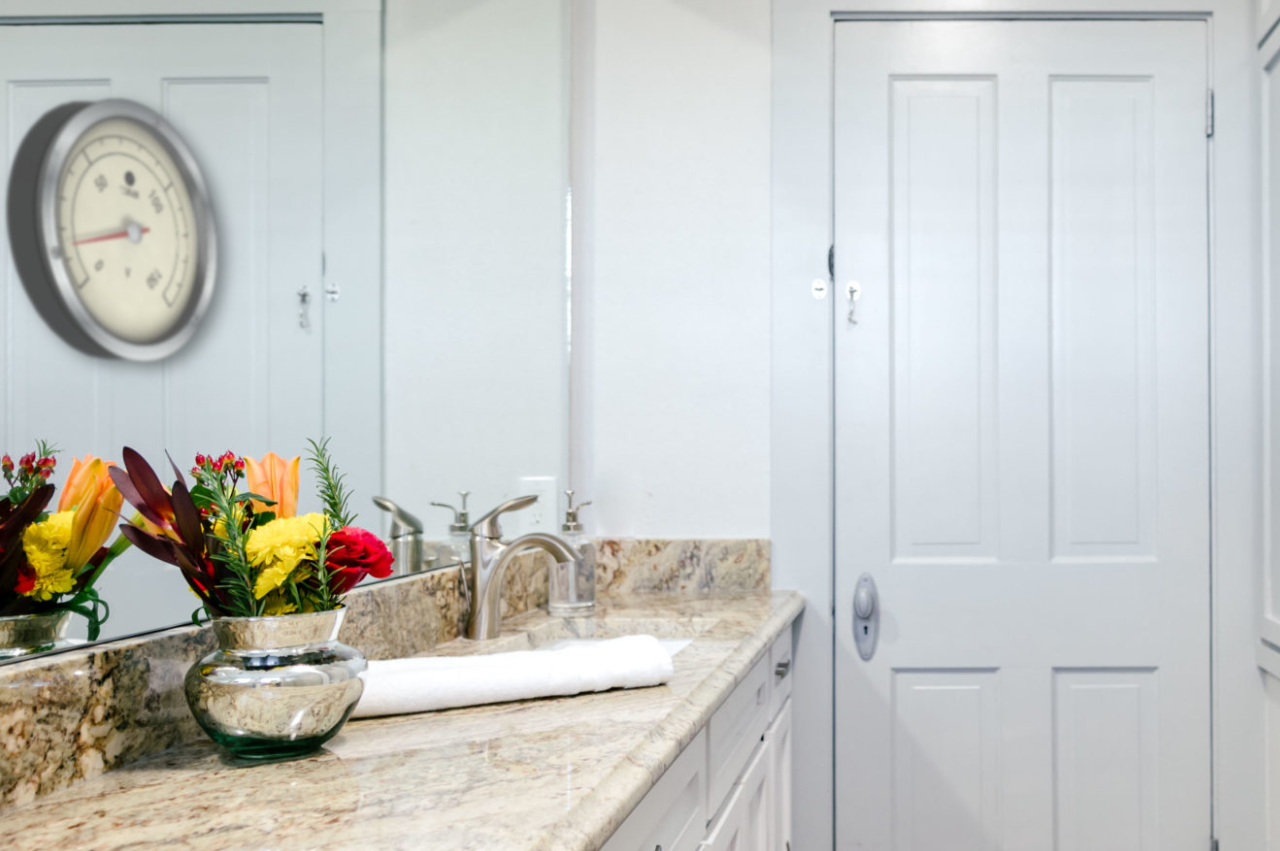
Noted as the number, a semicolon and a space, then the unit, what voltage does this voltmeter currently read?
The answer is 15; V
